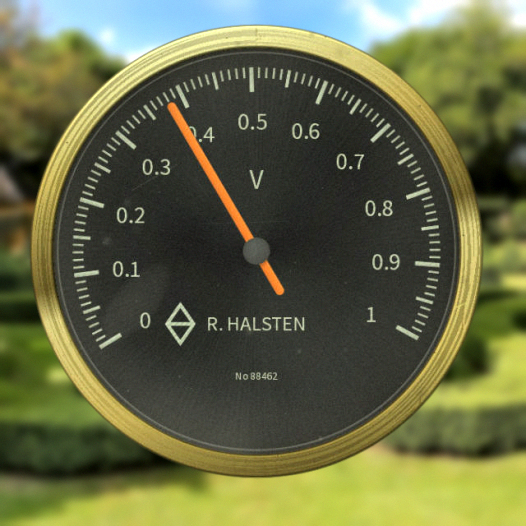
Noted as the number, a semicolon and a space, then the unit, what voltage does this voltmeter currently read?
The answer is 0.38; V
